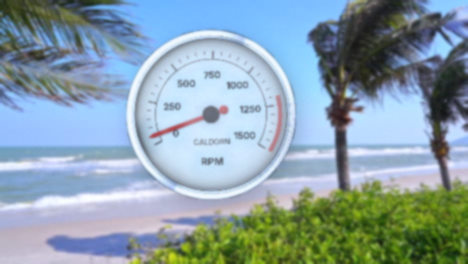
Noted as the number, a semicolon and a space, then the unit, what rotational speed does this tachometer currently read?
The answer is 50; rpm
